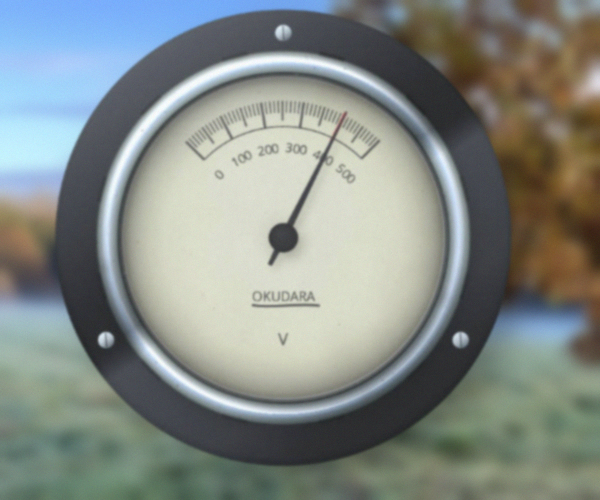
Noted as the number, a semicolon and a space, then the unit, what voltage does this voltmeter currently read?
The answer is 400; V
